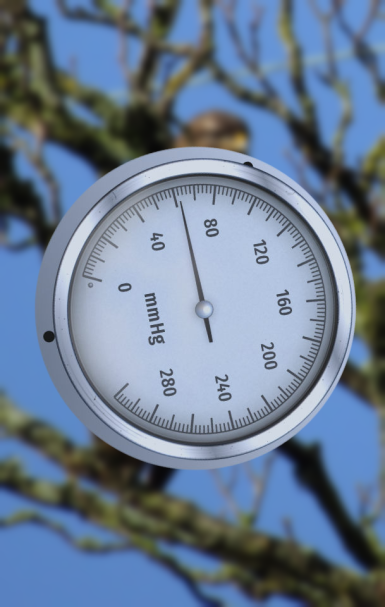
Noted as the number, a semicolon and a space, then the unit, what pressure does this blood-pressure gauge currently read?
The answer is 62; mmHg
